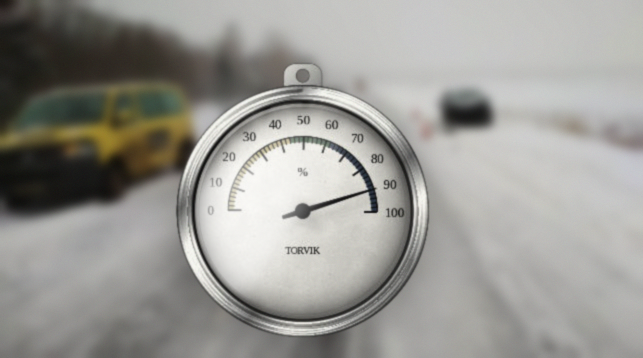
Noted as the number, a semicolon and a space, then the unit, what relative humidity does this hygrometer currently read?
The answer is 90; %
